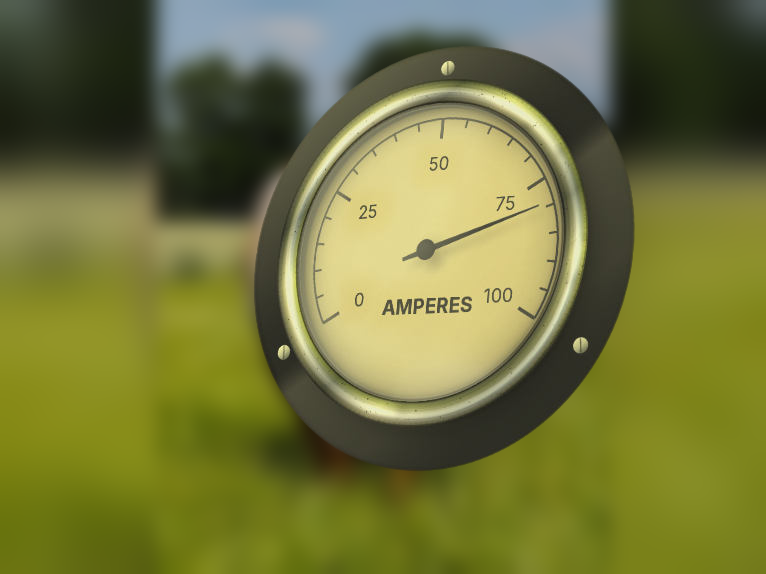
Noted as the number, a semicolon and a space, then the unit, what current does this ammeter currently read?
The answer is 80; A
